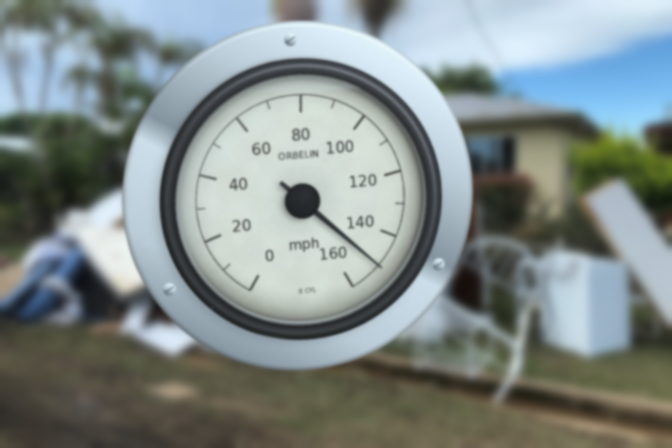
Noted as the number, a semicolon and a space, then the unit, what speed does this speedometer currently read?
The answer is 150; mph
